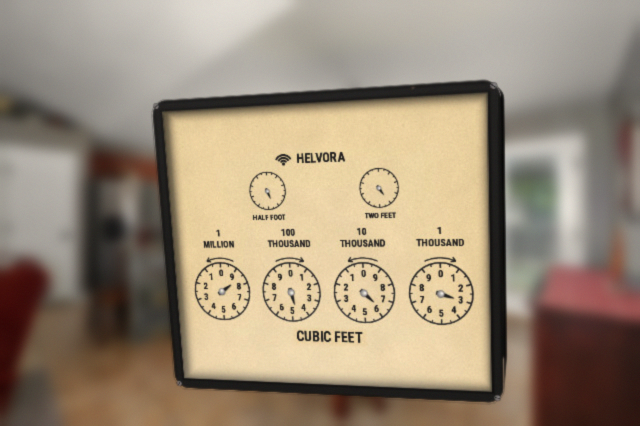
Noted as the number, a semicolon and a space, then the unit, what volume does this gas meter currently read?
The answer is 846300; ft³
